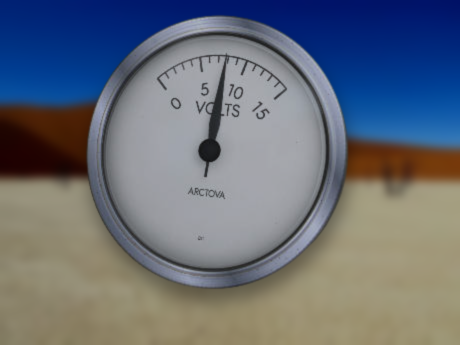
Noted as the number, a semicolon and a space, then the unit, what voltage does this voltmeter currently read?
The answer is 8; V
